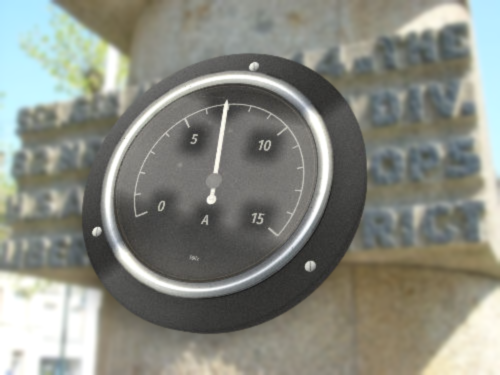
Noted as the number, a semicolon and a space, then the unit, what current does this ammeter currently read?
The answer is 7; A
